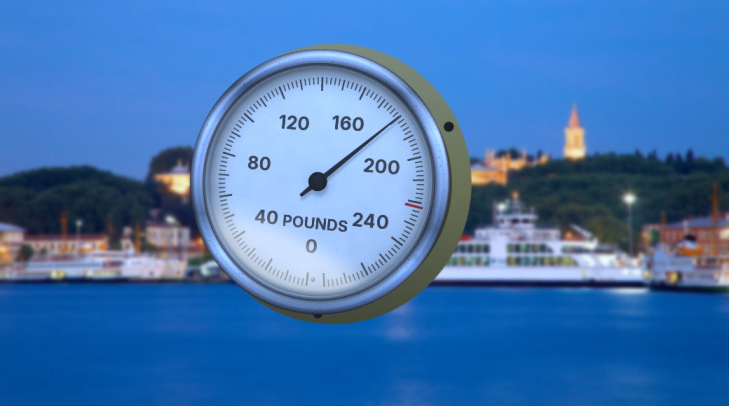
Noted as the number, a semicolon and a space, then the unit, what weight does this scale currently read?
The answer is 180; lb
